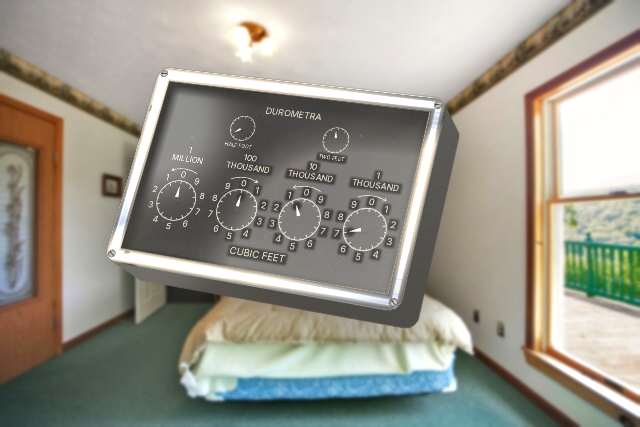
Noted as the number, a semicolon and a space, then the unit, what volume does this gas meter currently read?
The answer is 700; ft³
